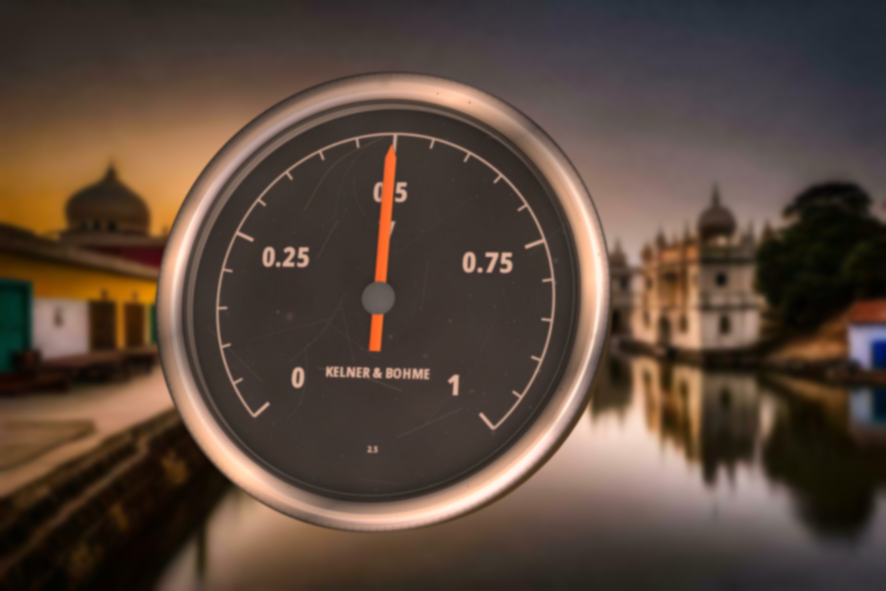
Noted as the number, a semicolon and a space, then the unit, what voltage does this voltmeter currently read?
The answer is 0.5; V
